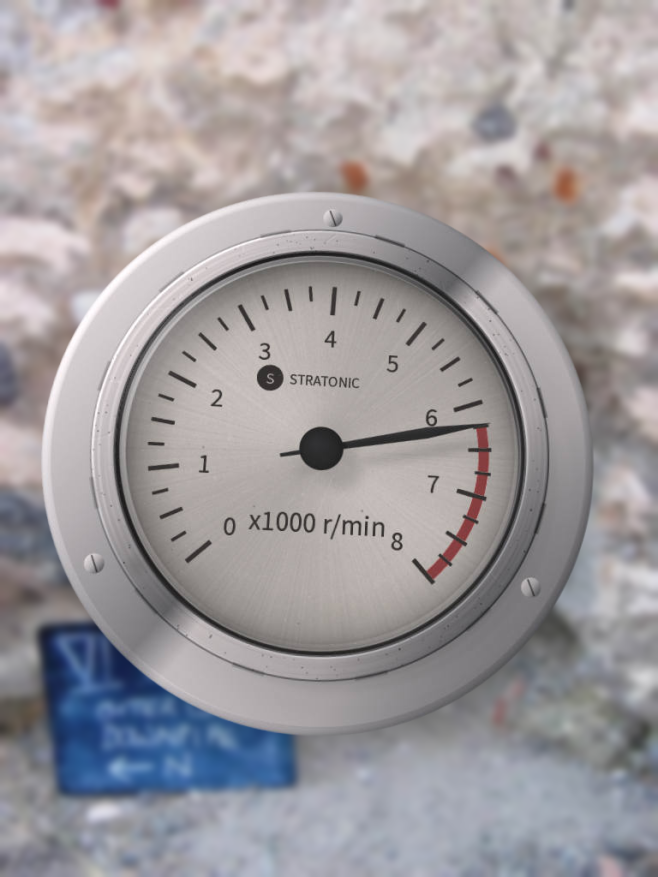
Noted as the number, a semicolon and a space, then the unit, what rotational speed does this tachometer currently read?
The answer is 6250; rpm
